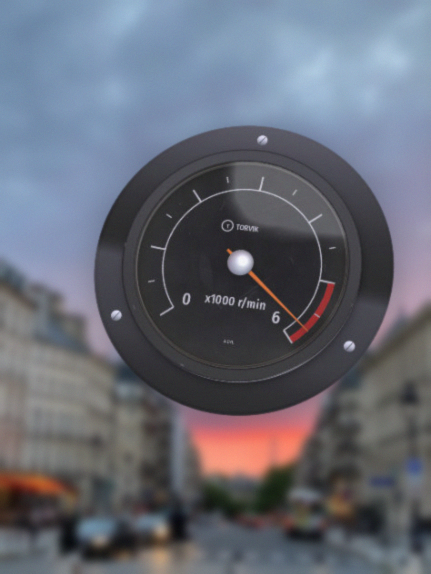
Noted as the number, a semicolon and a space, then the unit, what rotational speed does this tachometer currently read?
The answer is 5750; rpm
